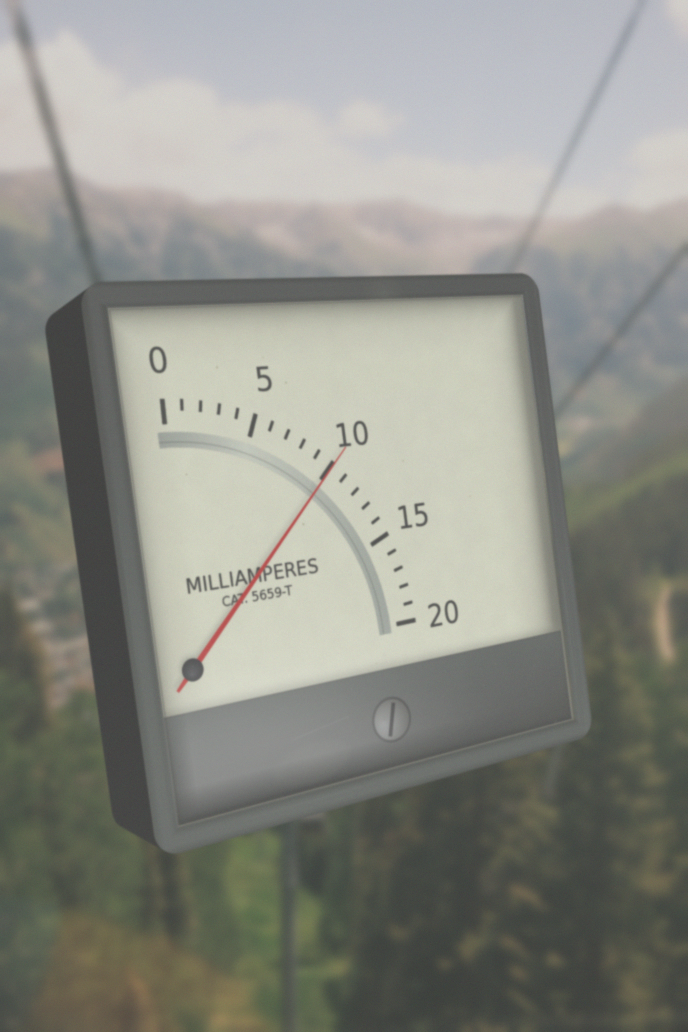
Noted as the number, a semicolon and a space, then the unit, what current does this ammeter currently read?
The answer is 10; mA
